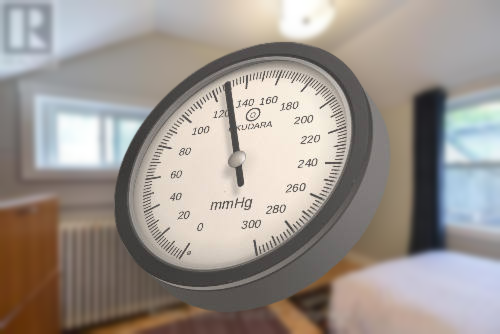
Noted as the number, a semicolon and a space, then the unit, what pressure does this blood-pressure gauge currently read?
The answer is 130; mmHg
